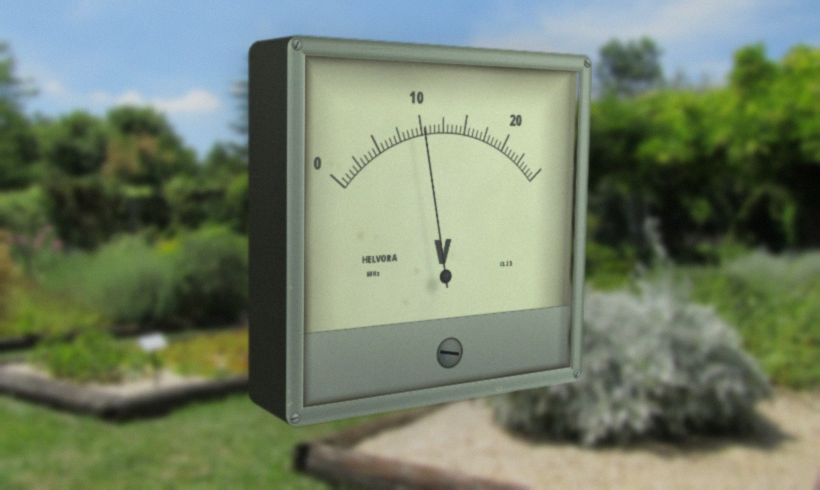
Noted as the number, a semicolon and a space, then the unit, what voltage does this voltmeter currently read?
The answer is 10; V
